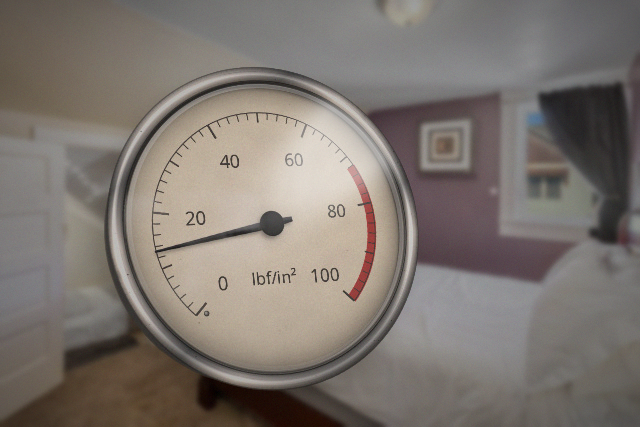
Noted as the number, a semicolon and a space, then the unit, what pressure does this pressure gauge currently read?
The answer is 13; psi
